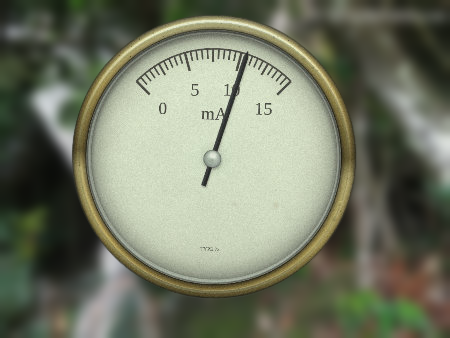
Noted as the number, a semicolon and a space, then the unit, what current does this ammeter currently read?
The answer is 10.5; mA
